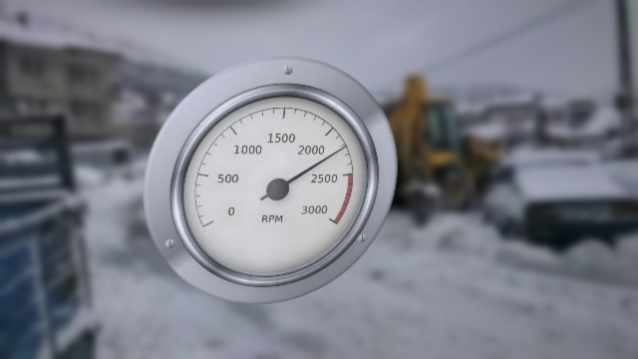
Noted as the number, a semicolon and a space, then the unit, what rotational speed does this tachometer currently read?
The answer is 2200; rpm
